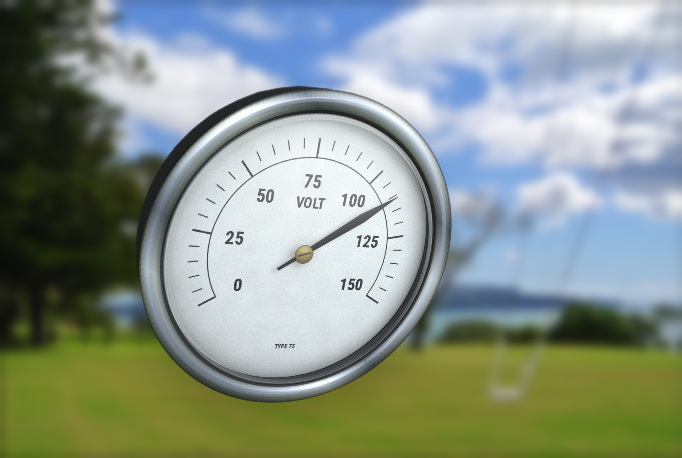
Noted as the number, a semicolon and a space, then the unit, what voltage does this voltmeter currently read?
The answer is 110; V
